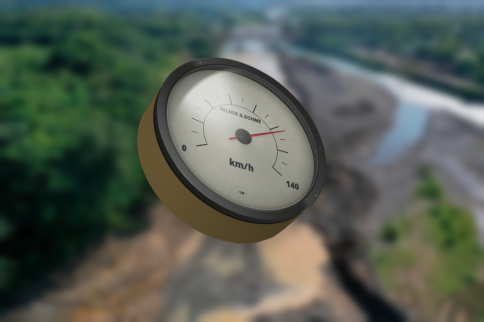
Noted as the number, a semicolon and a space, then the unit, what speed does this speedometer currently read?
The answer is 105; km/h
